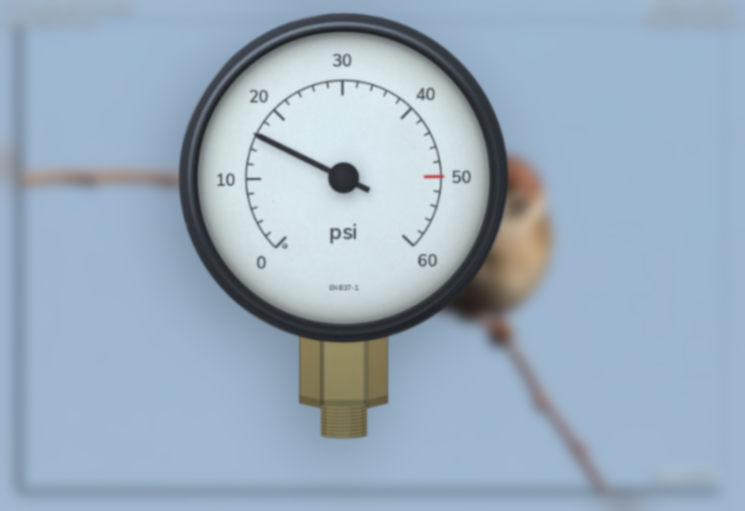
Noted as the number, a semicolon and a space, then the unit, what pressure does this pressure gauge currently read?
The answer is 16; psi
